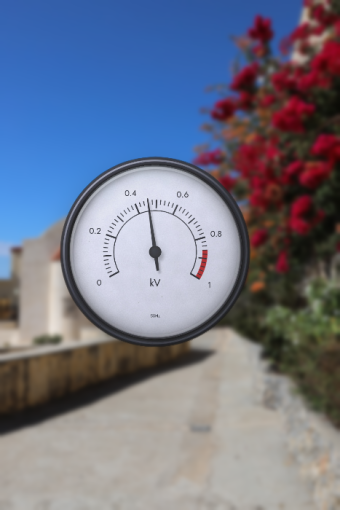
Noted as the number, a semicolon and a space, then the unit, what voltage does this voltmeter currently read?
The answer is 0.46; kV
